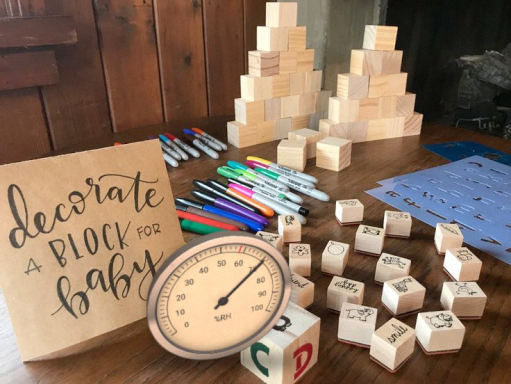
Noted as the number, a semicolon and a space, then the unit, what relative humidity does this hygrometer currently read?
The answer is 70; %
